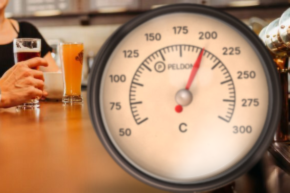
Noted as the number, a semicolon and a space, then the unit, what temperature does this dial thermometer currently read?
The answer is 200; °C
